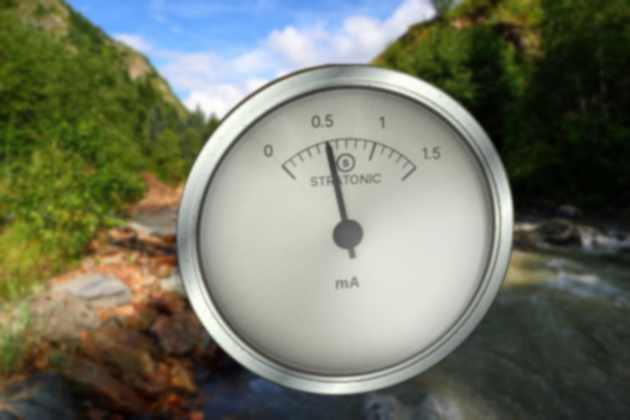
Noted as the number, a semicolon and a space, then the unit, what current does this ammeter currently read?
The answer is 0.5; mA
